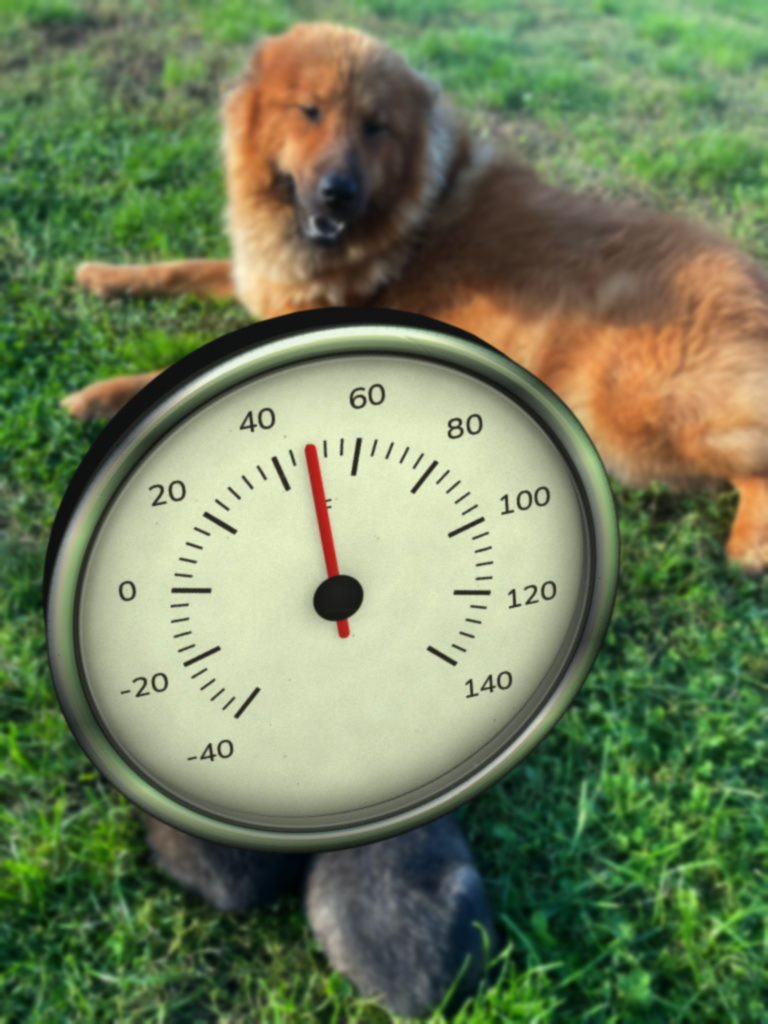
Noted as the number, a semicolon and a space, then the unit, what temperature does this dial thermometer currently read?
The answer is 48; °F
